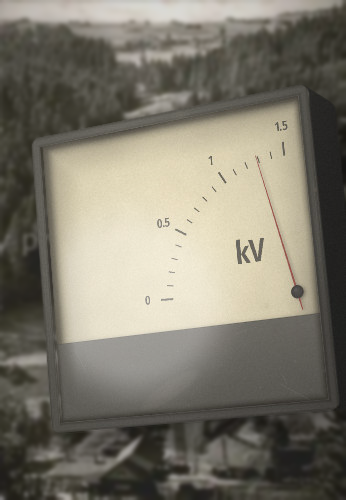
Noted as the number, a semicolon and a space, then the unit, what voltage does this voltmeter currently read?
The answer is 1.3; kV
